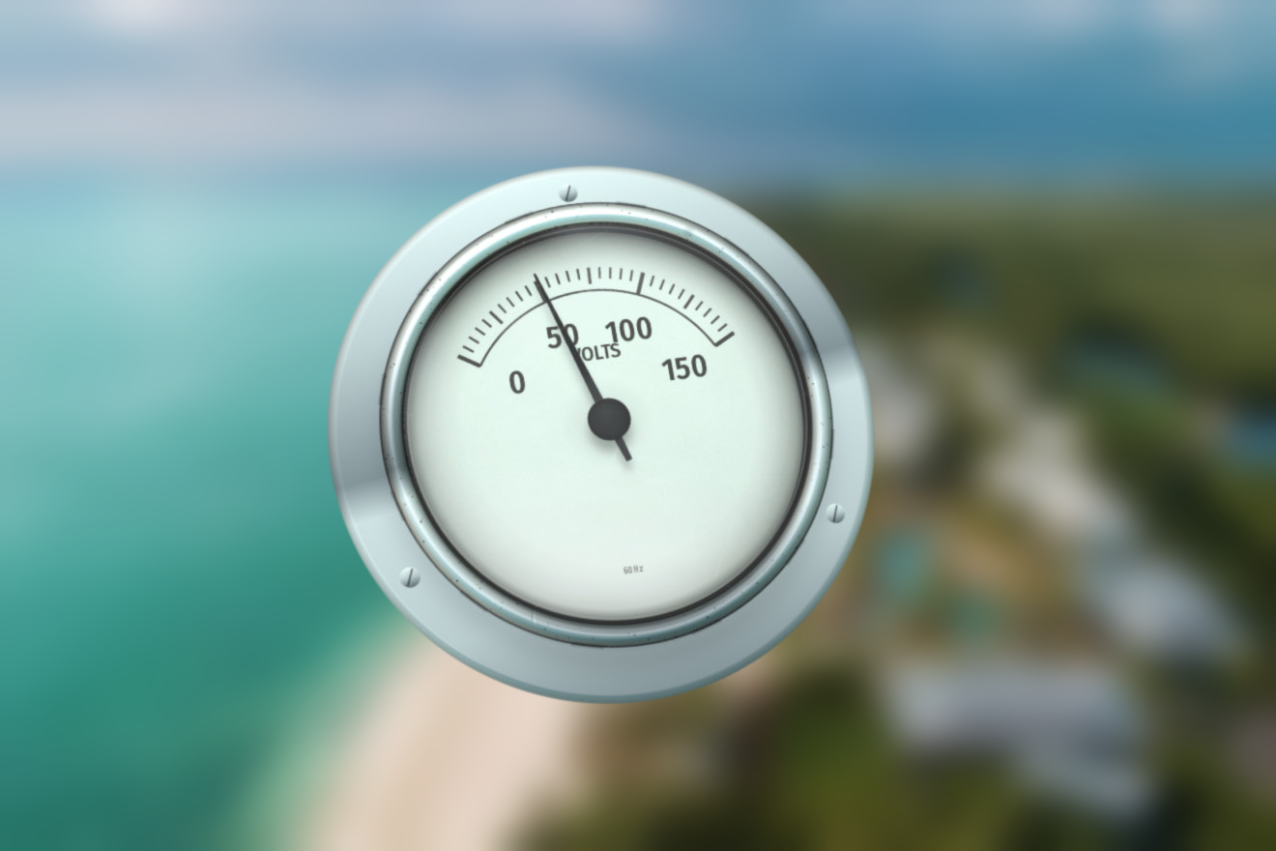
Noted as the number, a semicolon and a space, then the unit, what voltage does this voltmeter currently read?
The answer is 50; V
